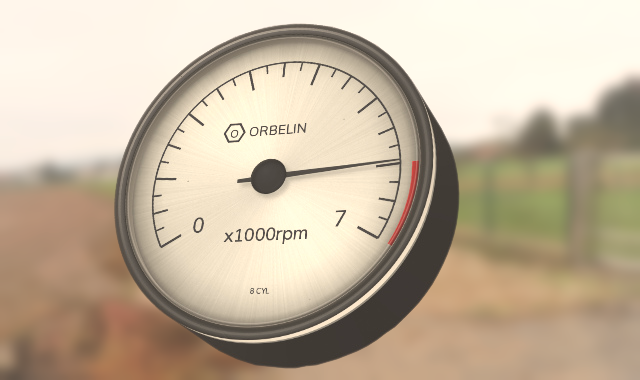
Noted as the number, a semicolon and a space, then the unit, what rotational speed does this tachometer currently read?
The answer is 6000; rpm
